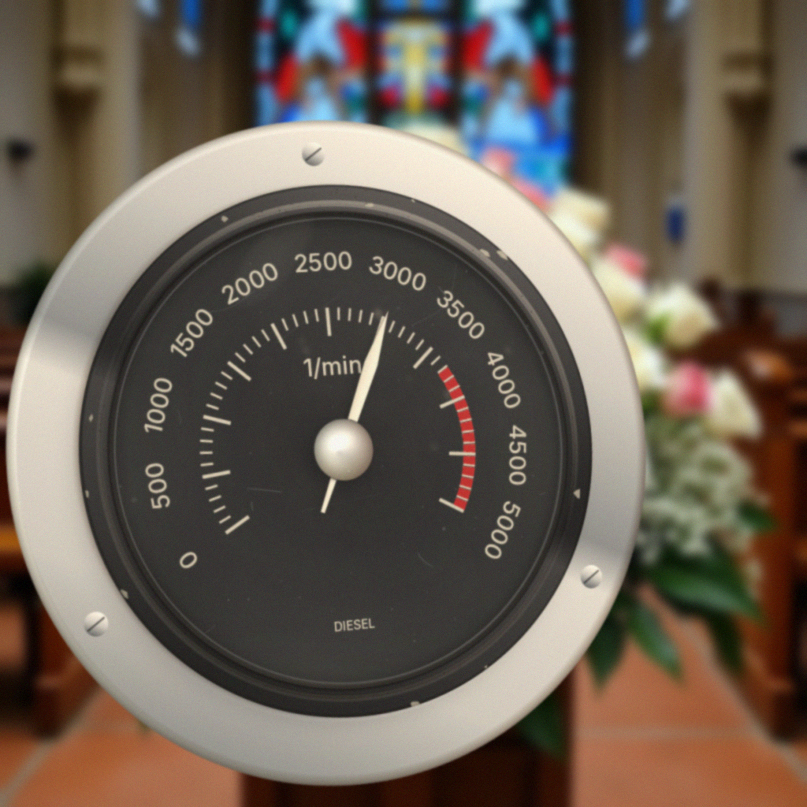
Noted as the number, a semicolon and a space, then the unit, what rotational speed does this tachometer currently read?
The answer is 3000; rpm
